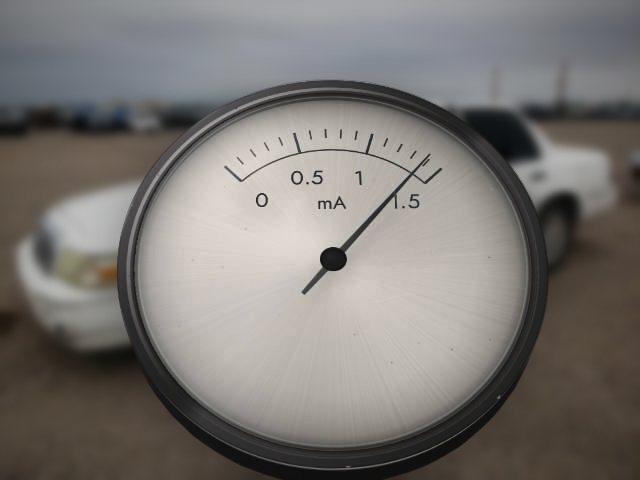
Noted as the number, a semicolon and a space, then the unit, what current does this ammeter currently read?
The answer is 1.4; mA
